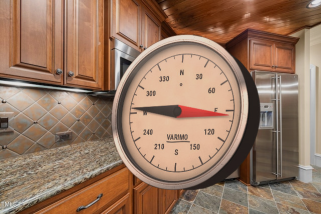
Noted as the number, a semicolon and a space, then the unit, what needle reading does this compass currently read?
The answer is 95; °
